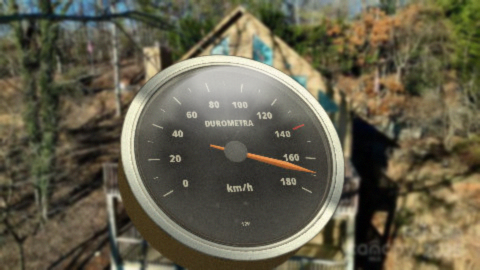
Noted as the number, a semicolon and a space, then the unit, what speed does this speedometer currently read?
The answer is 170; km/h
